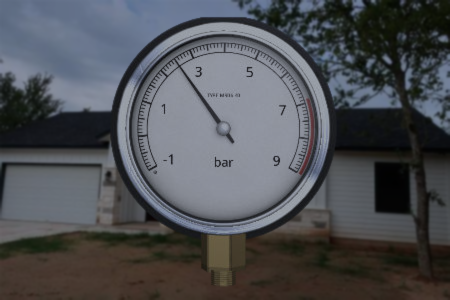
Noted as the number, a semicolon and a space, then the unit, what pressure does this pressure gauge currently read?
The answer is 2.5; bar
